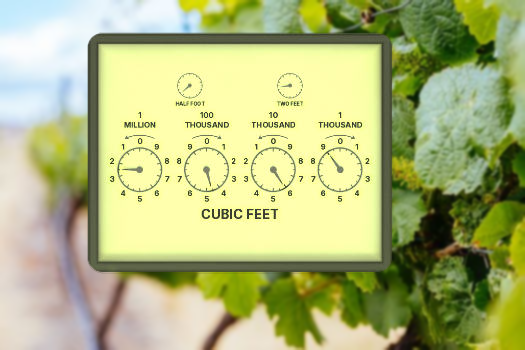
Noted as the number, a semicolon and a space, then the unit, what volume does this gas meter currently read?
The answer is 245900; ft³
